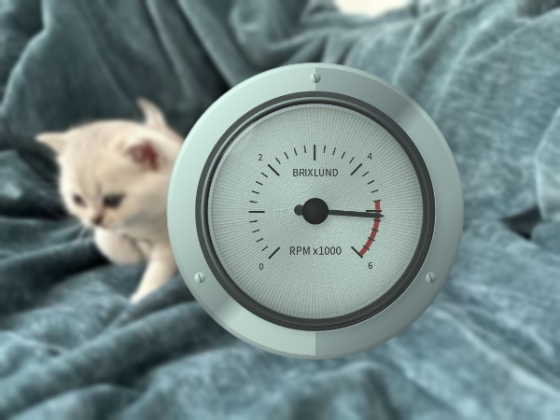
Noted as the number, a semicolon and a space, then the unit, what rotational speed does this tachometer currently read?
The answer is 5100; rpm
